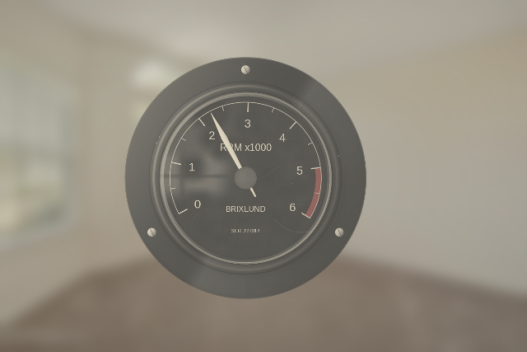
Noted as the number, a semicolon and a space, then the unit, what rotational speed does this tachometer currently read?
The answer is 2250; rpm
